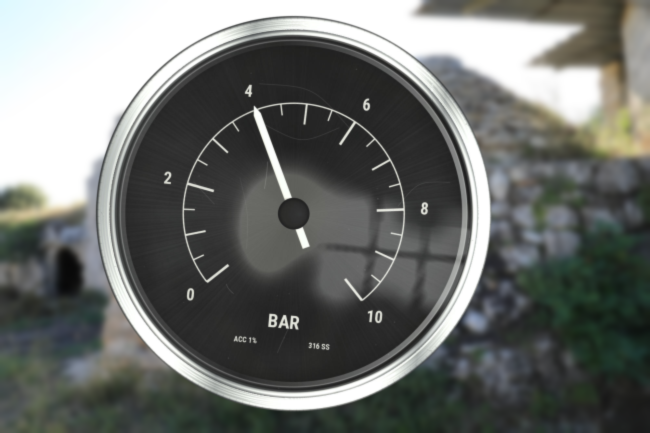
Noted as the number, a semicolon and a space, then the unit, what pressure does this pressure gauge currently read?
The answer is 4; bar
